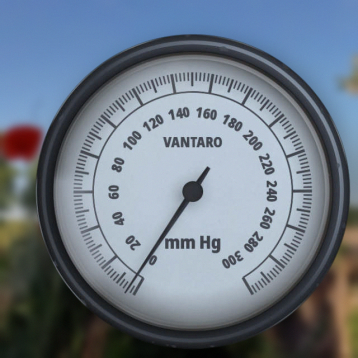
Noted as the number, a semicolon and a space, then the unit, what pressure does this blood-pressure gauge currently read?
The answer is 4; mmHg
